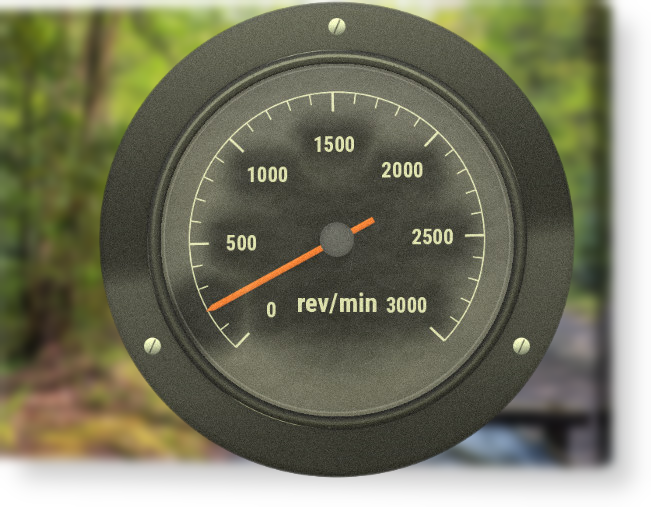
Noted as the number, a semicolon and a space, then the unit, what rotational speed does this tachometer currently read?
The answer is 200; rpm
